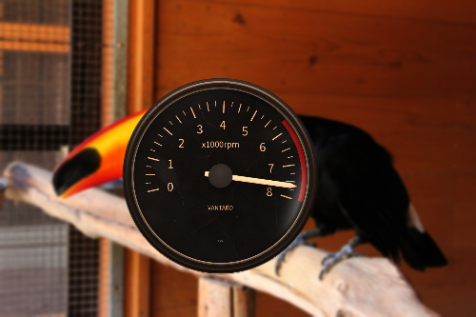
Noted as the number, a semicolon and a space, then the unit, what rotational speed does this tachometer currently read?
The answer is 7625; rpm
